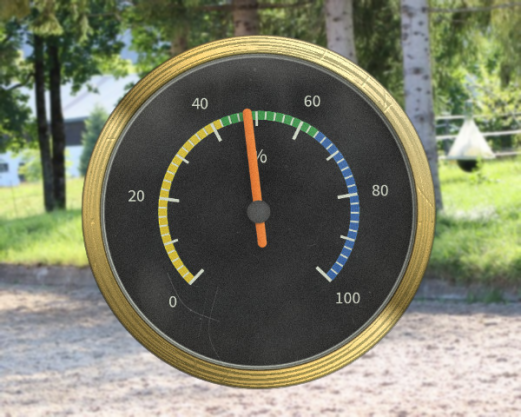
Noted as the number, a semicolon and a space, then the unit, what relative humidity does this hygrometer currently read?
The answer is 48; %
